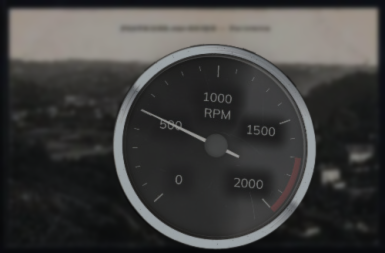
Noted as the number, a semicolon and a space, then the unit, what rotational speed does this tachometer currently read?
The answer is 500; rpm
